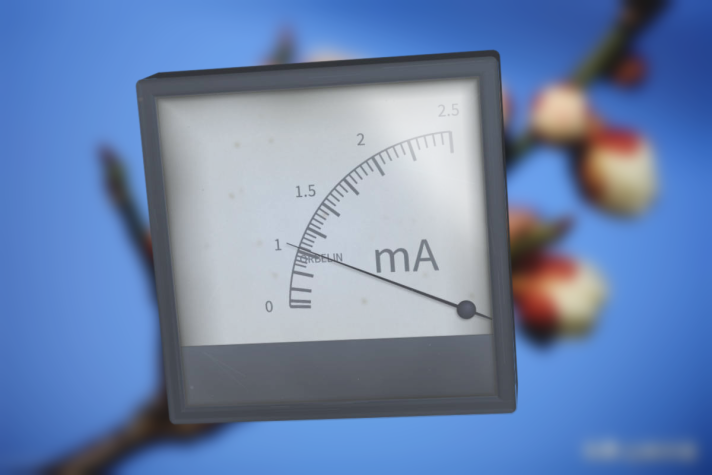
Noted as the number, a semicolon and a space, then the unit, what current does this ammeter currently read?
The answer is 1.05; mA
